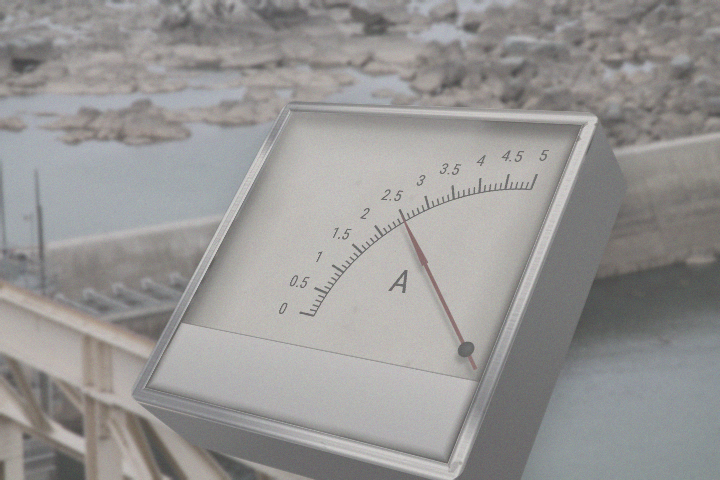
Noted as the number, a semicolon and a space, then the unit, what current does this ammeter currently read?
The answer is 2.5; A
